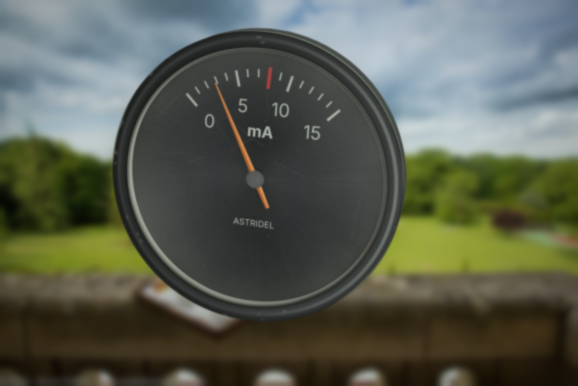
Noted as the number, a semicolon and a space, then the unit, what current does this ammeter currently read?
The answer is 3; mA
